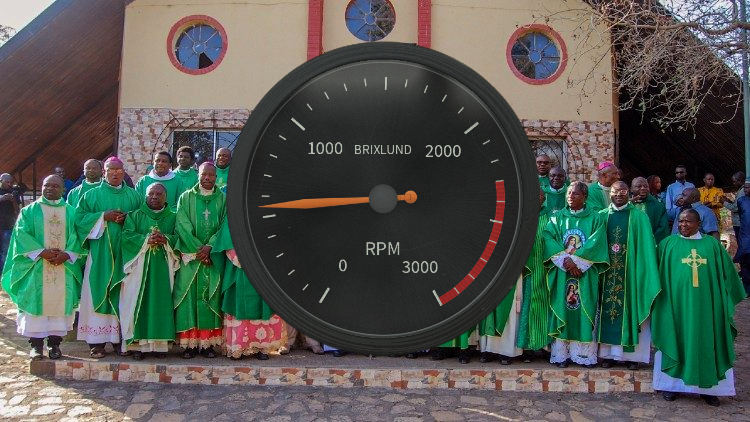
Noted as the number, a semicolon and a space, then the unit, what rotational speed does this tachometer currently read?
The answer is 550; rpm
